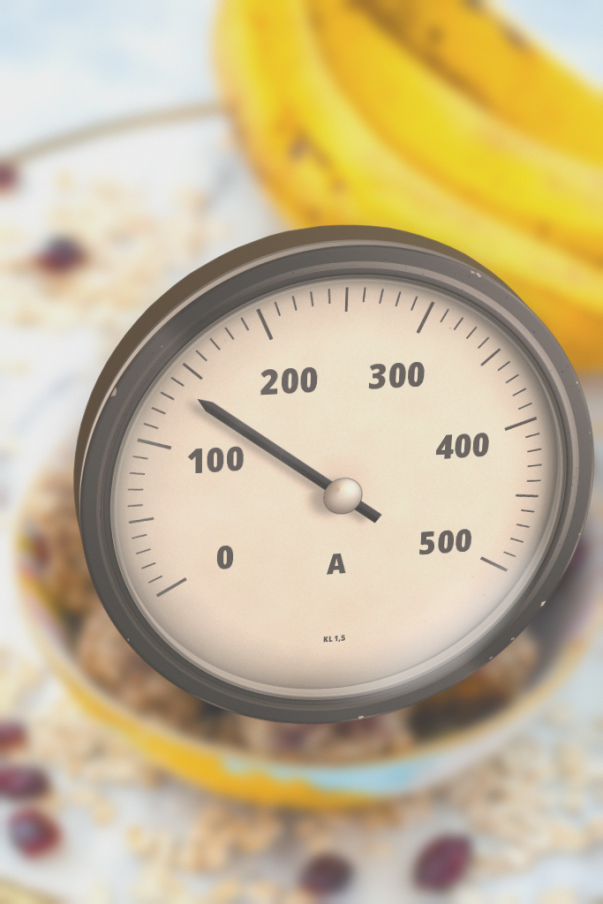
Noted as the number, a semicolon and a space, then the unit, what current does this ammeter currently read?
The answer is 140; A
